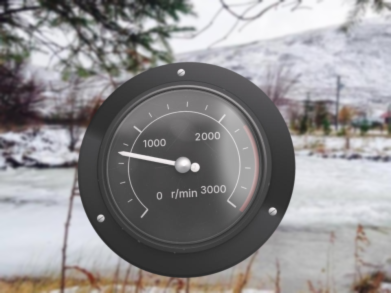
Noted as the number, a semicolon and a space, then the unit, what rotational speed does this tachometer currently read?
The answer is 700; rpm
